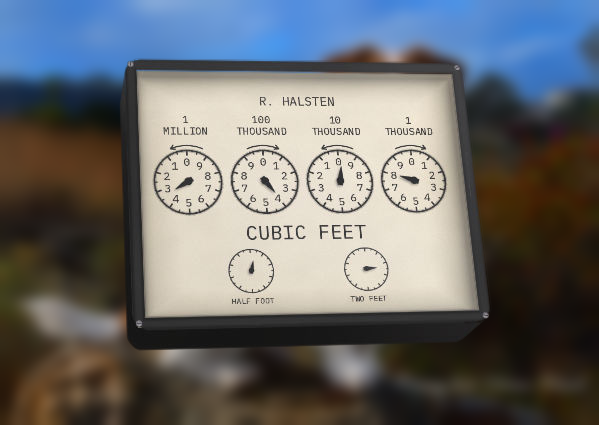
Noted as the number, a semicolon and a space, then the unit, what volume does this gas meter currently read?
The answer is 339800; ft³
